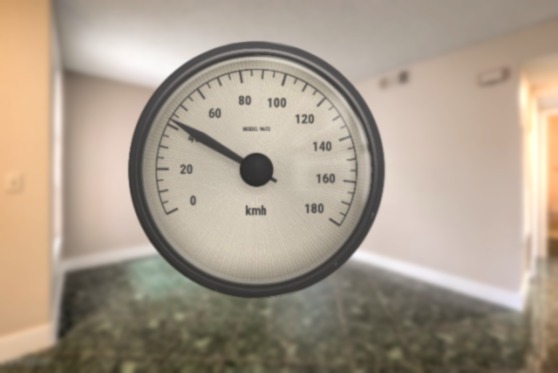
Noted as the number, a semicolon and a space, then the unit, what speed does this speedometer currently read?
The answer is 42.5; km/h
